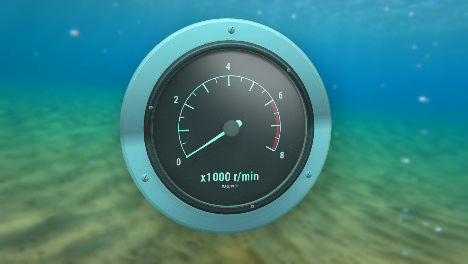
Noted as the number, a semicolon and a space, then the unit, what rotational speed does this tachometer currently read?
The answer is 0; rpm
